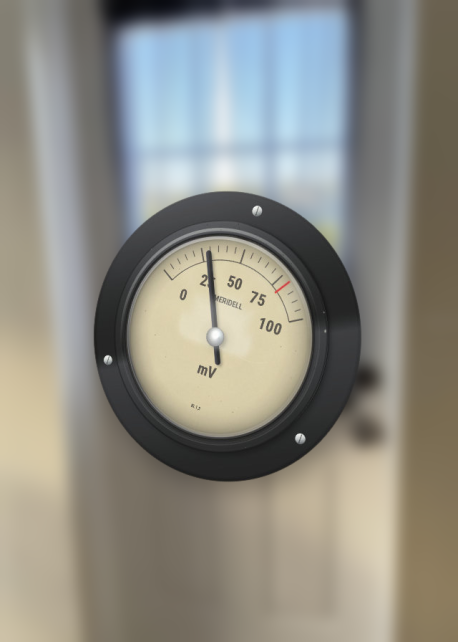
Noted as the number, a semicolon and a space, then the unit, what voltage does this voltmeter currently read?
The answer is 30; mV
